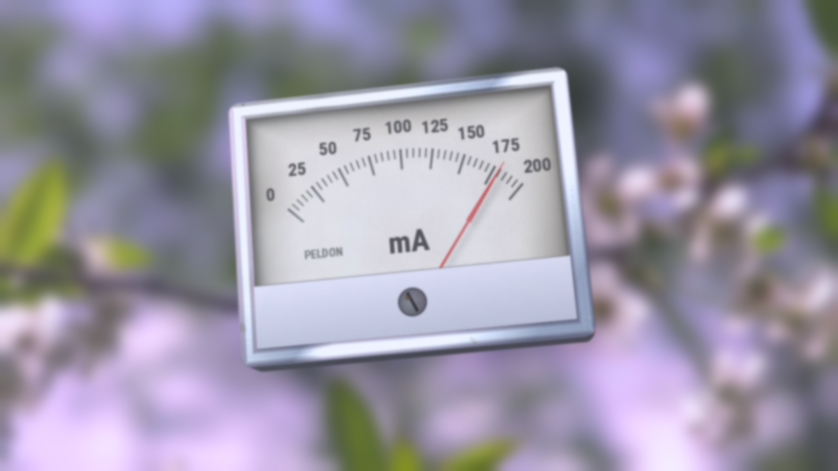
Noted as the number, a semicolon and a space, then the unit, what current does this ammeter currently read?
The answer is 180; mA
